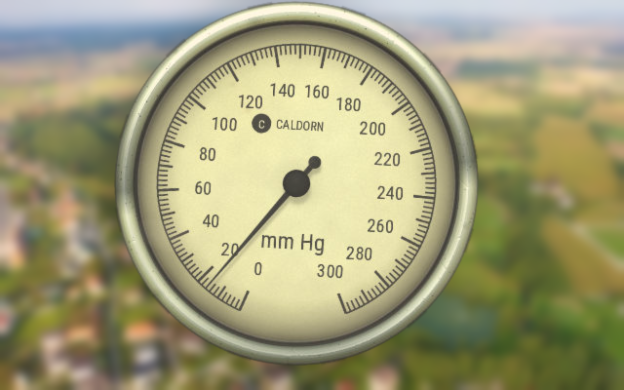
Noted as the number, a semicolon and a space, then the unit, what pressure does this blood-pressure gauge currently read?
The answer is 16; mmHg
